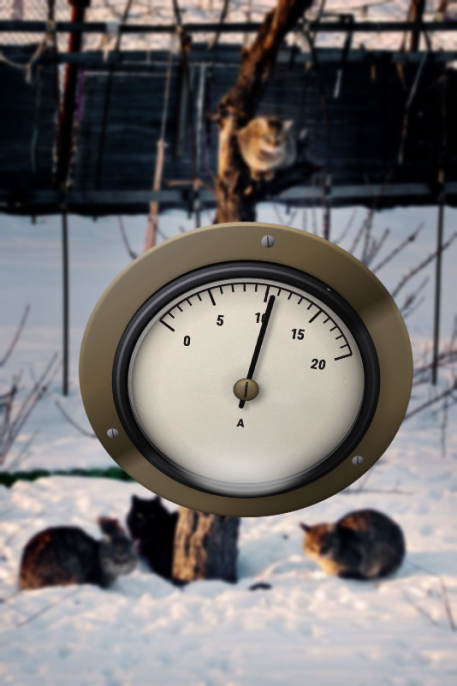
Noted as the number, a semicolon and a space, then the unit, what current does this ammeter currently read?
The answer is 10.5; A
